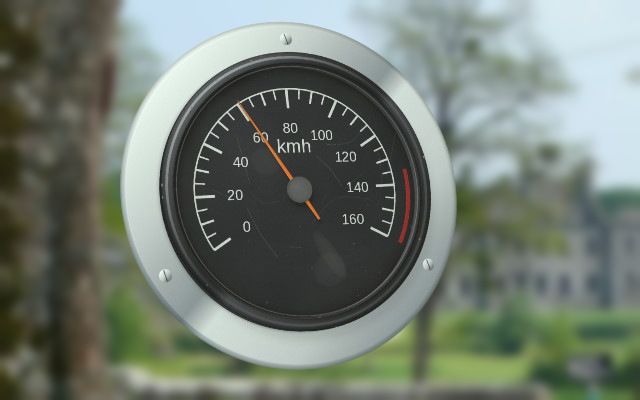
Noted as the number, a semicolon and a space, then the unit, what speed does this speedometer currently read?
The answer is 60; km/h
